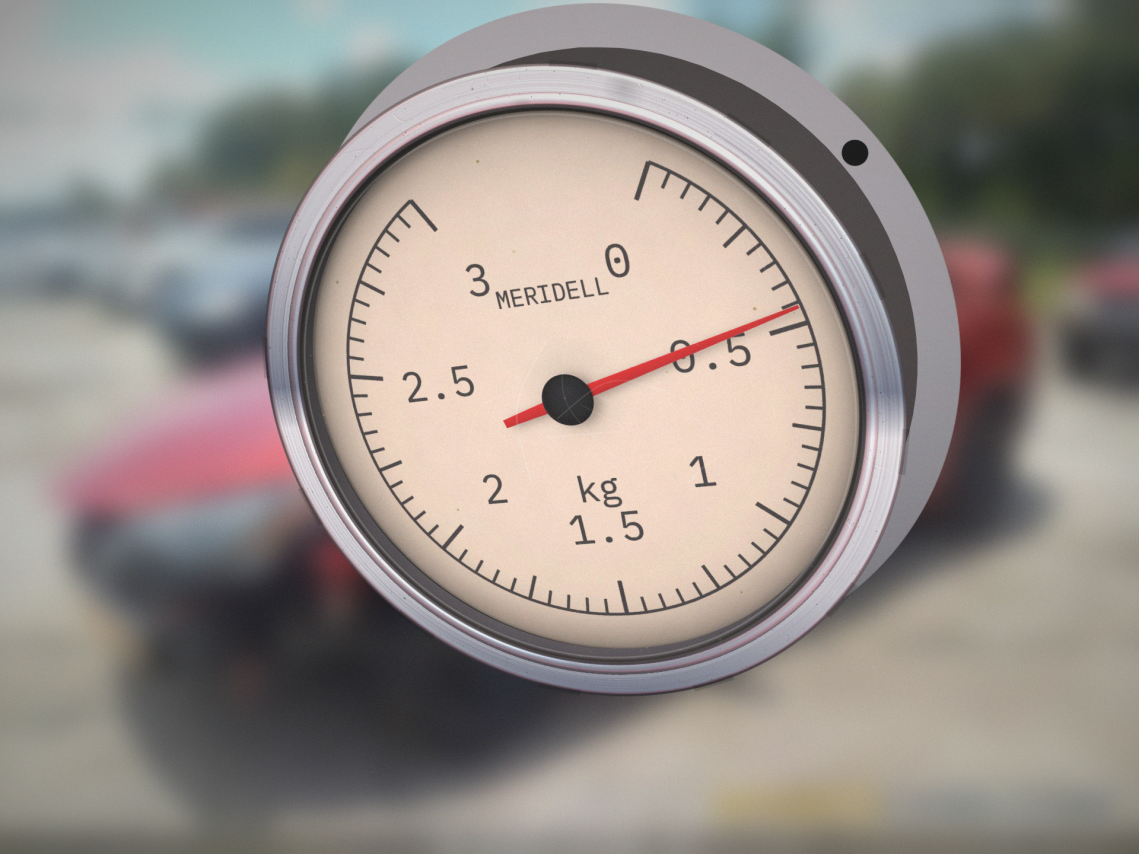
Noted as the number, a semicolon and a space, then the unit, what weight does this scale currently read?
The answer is 0.45; kg
